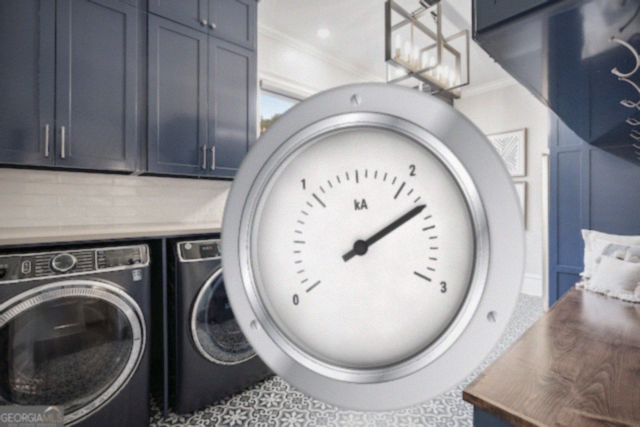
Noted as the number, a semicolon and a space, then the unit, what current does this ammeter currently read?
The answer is 2.3; kA
